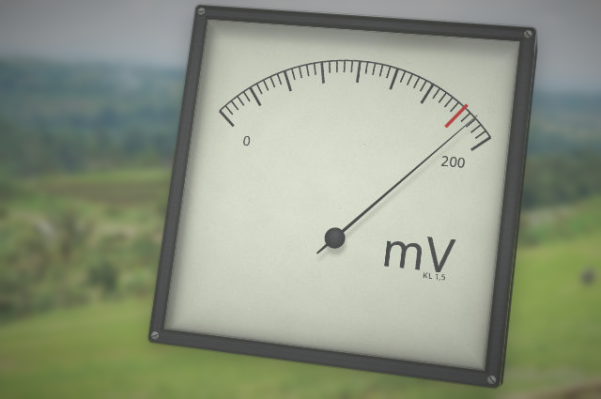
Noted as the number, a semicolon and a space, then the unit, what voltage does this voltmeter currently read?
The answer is 185; mV
